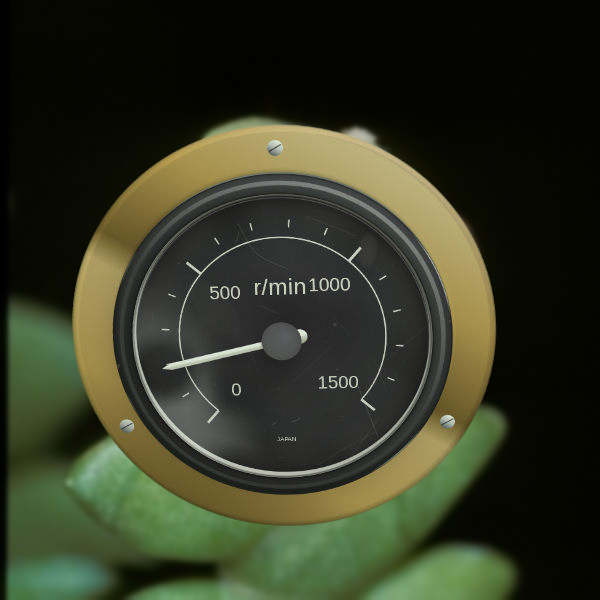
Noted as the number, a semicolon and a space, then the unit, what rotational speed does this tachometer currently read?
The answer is 200; rpm
